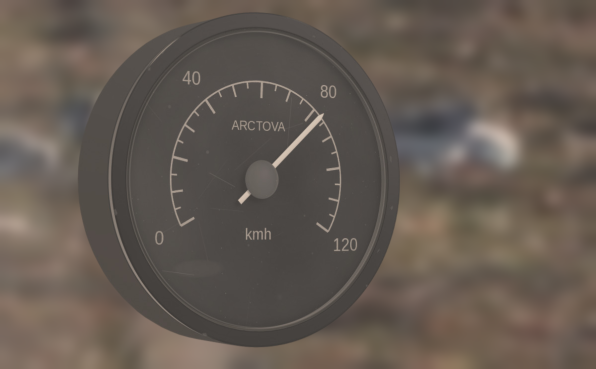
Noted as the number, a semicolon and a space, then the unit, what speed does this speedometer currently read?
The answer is 82.5; km/h
